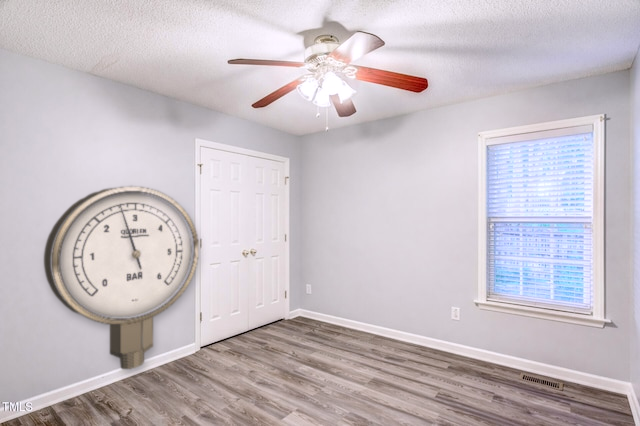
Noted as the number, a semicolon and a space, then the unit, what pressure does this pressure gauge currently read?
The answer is 2.6; bar
